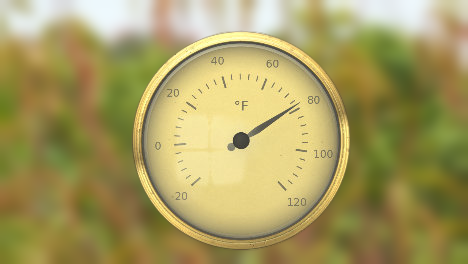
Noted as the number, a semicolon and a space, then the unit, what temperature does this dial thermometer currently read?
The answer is 78; °F
